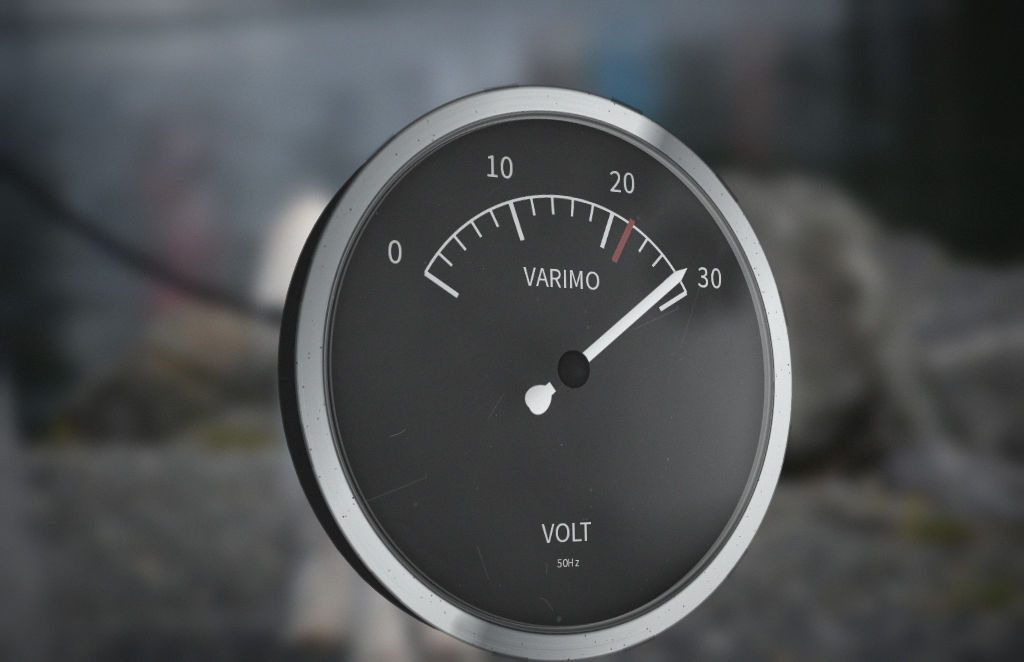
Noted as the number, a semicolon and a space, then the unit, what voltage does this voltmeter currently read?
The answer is 28; V
